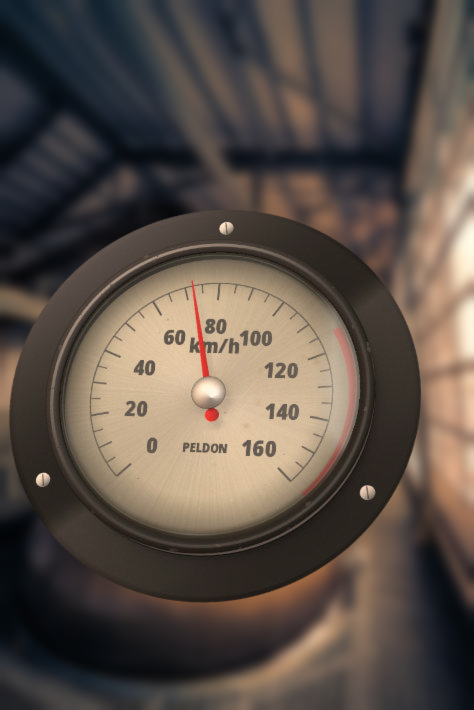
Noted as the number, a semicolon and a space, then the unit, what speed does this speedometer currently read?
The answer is 72.5; km/h
